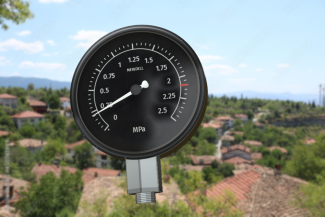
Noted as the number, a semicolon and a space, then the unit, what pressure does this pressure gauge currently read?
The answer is 0.2; MPa
